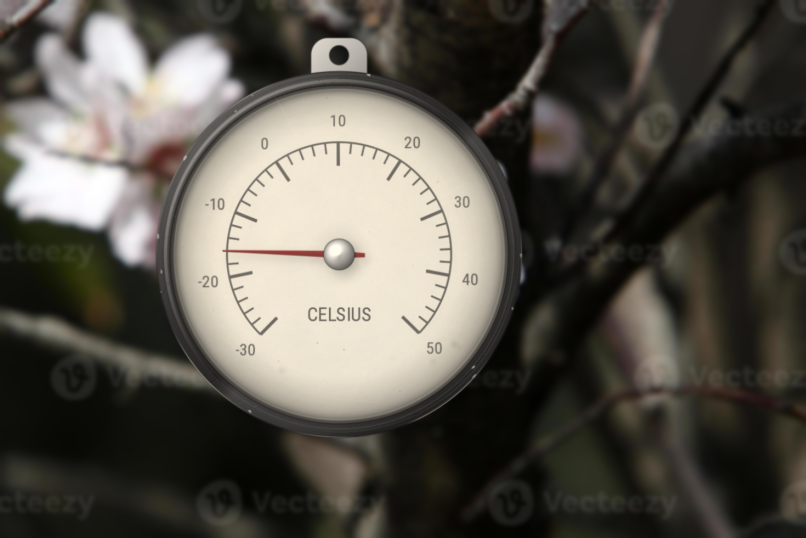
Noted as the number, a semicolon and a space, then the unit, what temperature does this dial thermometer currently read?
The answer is -16; °C
